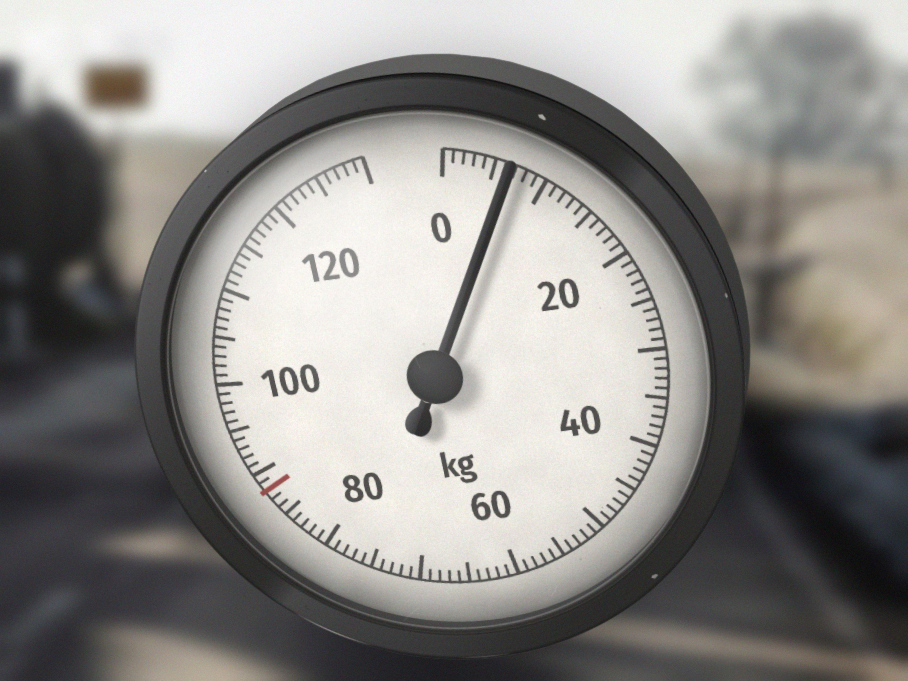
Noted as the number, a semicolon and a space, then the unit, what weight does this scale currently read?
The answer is 6.5; kg
